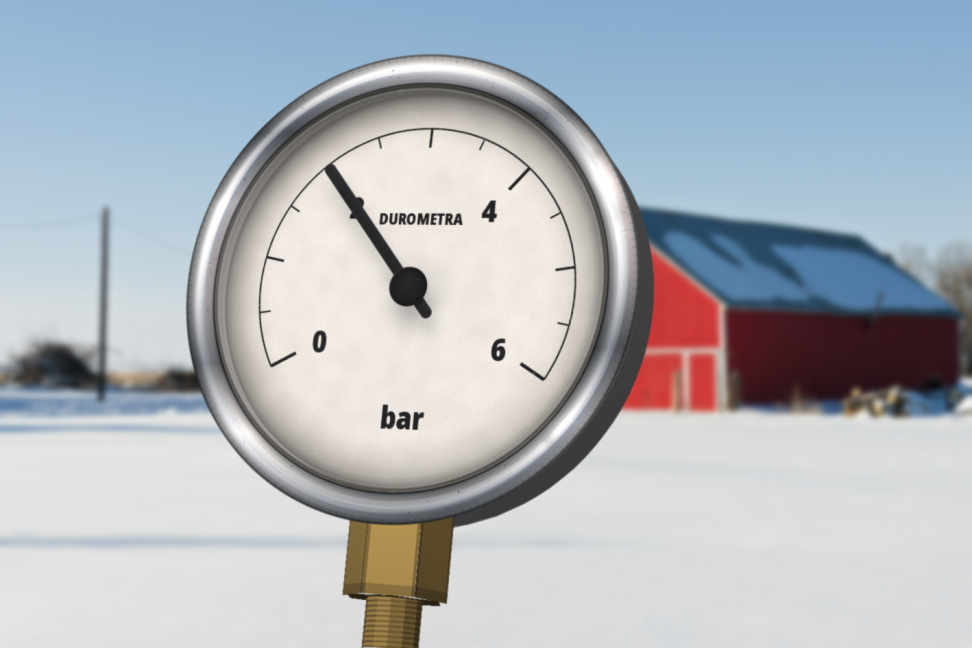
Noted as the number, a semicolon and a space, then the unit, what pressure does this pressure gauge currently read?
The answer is 2; bar
